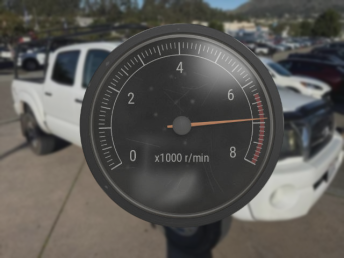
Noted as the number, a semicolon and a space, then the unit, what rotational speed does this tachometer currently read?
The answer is 6900; rpm
